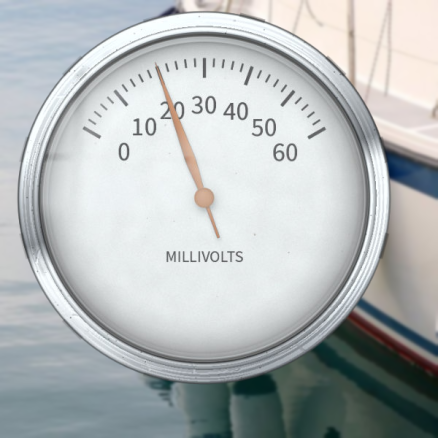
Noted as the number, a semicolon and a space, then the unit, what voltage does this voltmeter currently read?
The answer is 20; mV
